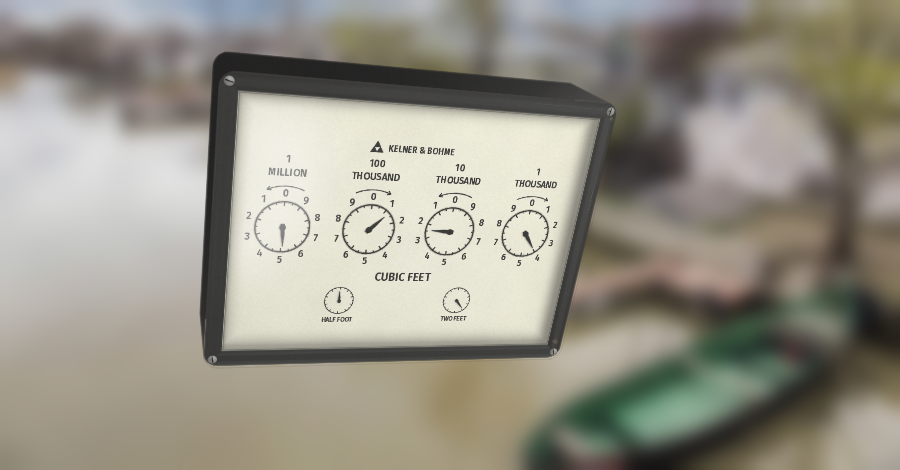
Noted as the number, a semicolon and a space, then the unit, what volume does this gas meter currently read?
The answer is 512400; ft³
